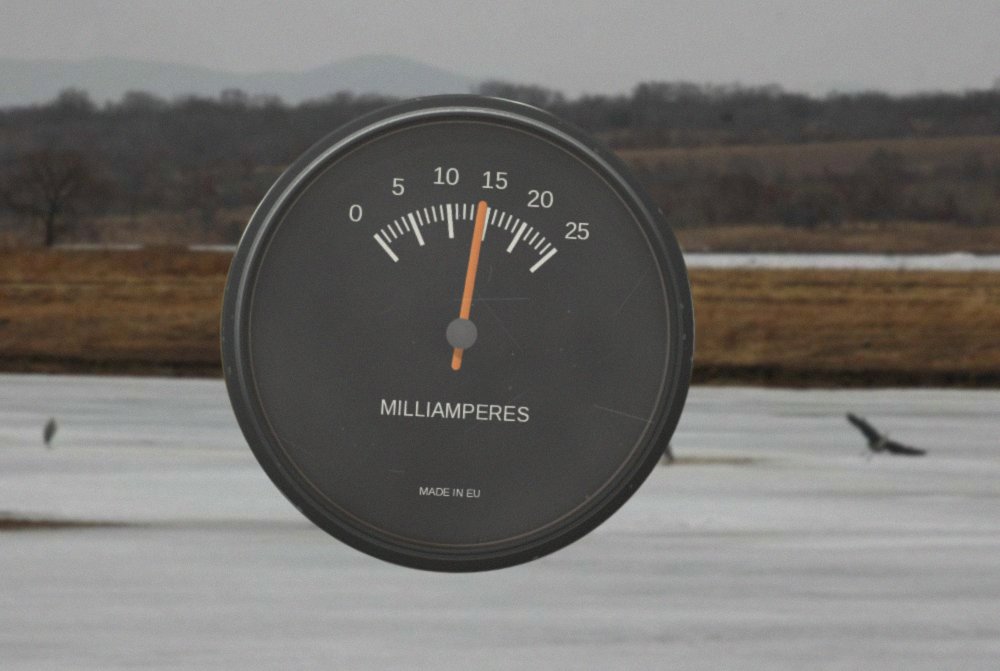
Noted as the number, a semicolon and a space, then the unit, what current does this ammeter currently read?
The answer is 14; mA
